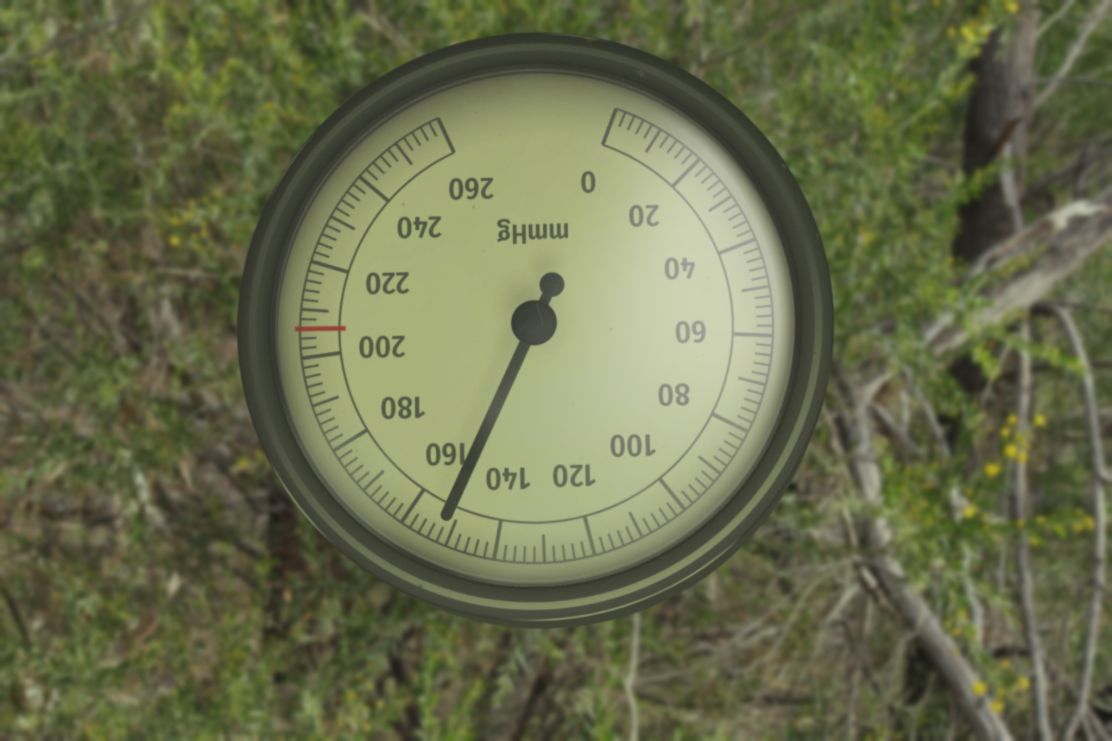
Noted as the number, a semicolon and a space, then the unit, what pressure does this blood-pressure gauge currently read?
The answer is 152; mmHg
